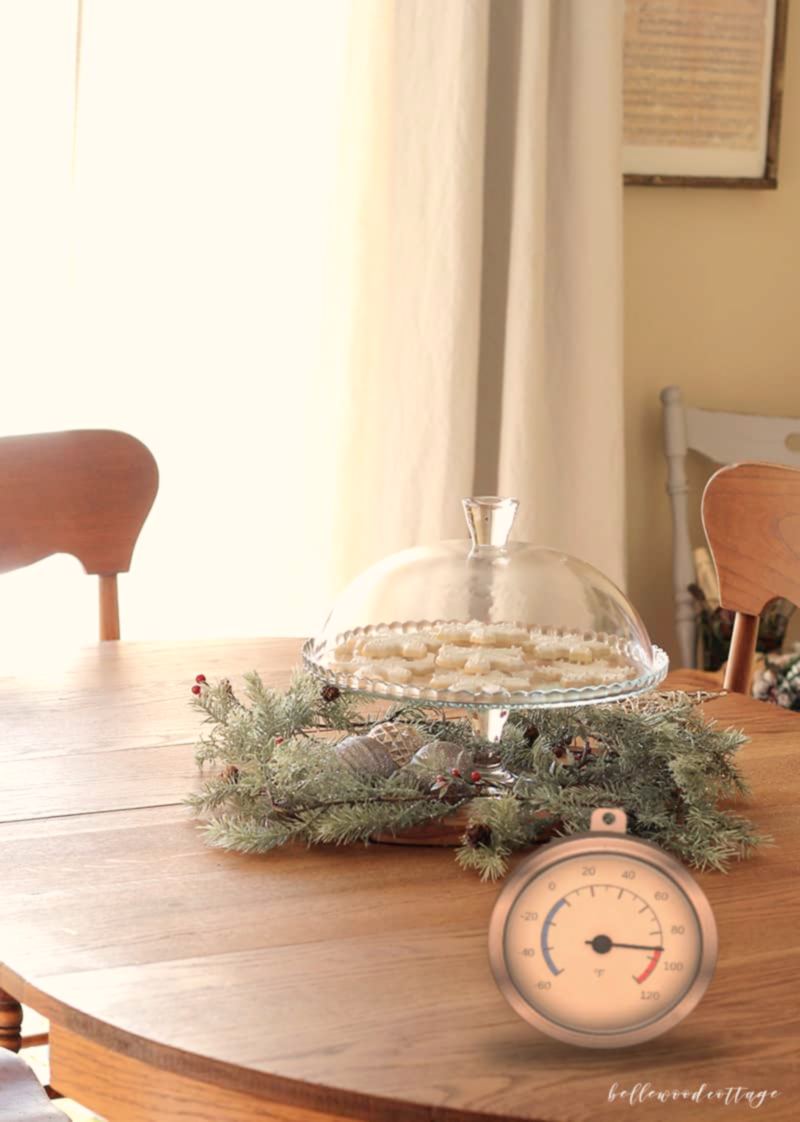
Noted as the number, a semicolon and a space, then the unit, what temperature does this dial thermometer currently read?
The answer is 90; °F
